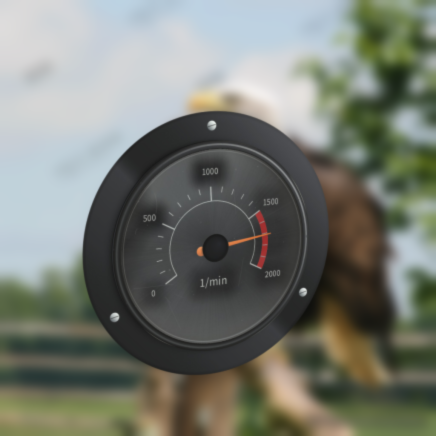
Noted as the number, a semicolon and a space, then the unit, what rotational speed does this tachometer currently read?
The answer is 1700; rpm
